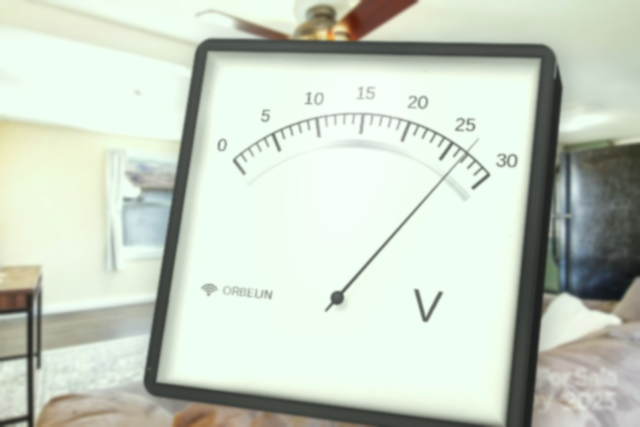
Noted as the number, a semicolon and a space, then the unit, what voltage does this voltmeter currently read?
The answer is 27; V
